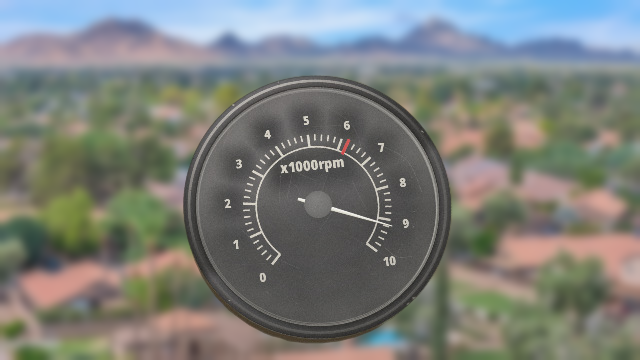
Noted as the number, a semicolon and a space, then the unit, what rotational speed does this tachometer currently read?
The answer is 9200; rpm
